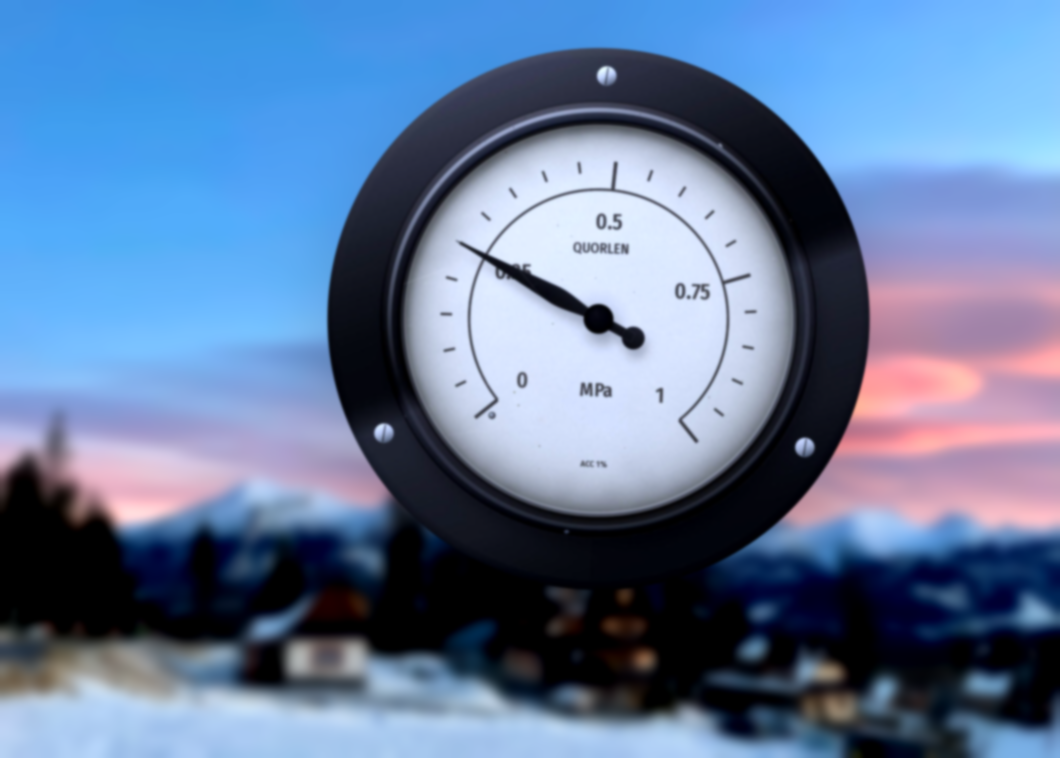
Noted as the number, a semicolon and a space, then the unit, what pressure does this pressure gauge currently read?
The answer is 0.25; MPa
